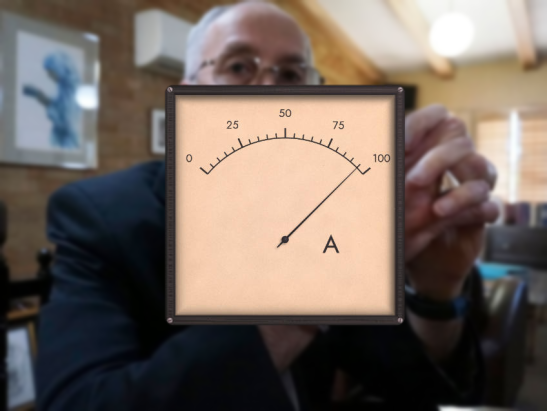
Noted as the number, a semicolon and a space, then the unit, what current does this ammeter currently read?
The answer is 95; A
